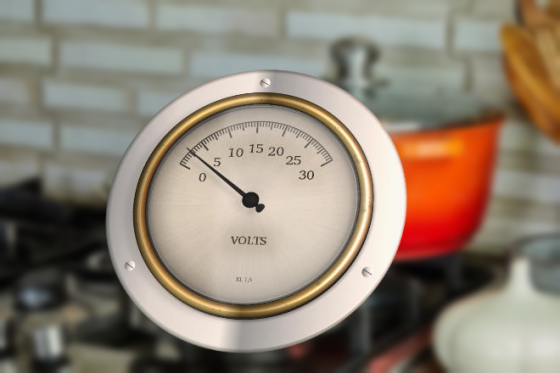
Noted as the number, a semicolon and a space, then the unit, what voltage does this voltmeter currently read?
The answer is 2.5; V
